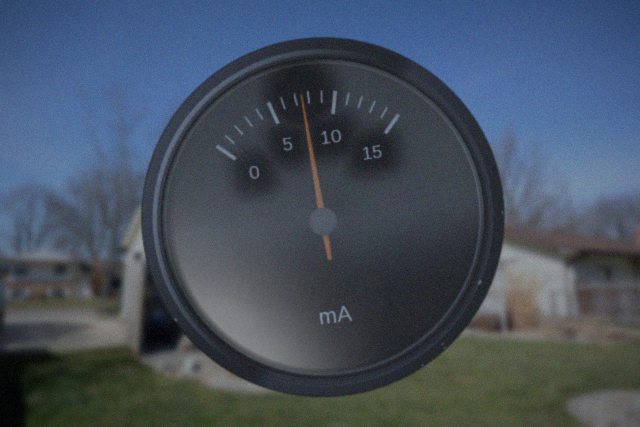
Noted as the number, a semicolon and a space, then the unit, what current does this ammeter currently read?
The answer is 7.5; mA
